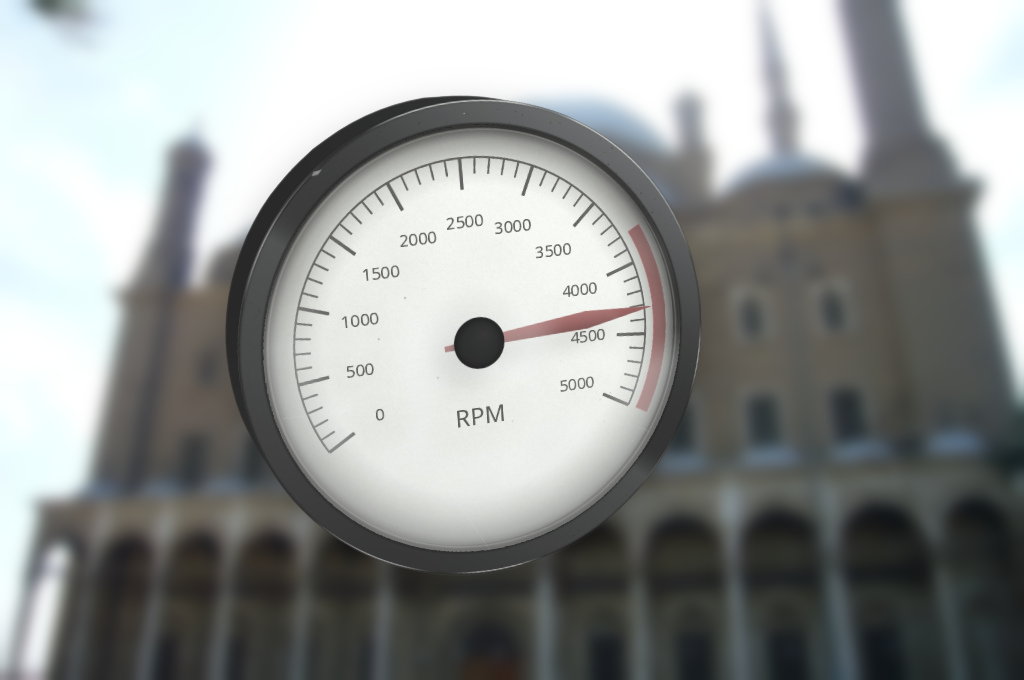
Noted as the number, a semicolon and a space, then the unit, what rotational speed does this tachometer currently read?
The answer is 4300; rpm
